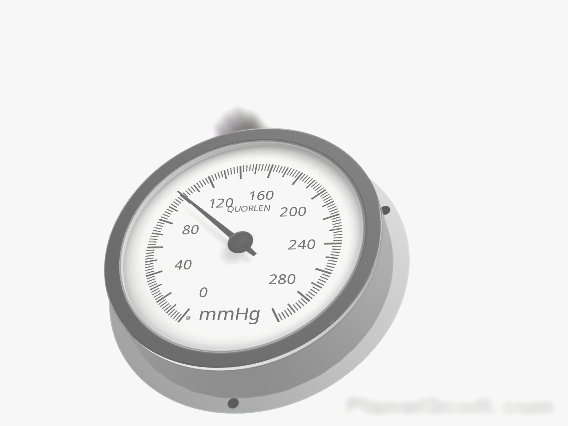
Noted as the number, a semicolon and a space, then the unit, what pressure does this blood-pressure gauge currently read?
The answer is 100; mmHg
